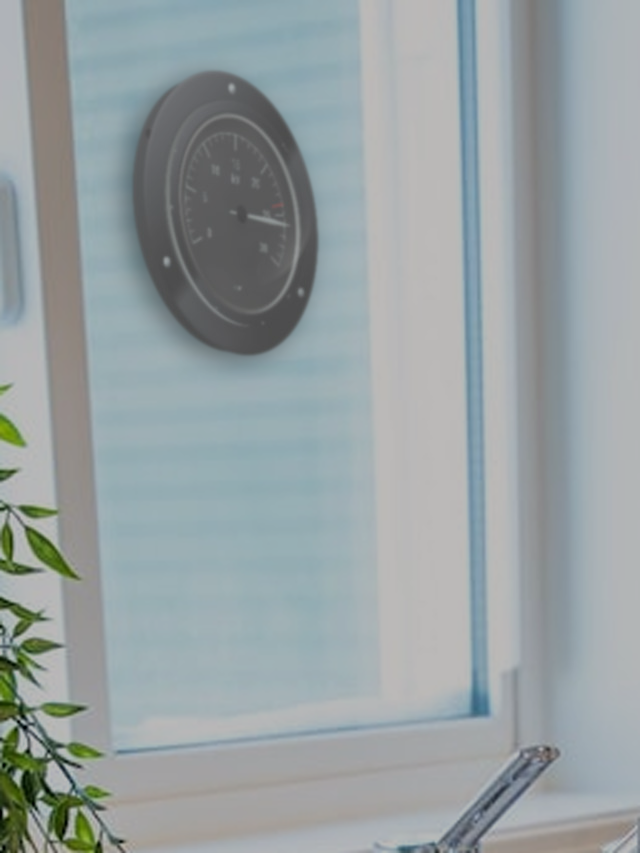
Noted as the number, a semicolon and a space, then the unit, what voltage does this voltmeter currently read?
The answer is 26; kV
